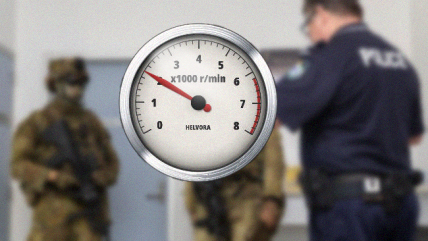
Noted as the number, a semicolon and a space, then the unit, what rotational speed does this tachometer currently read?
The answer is 2000; rpm
